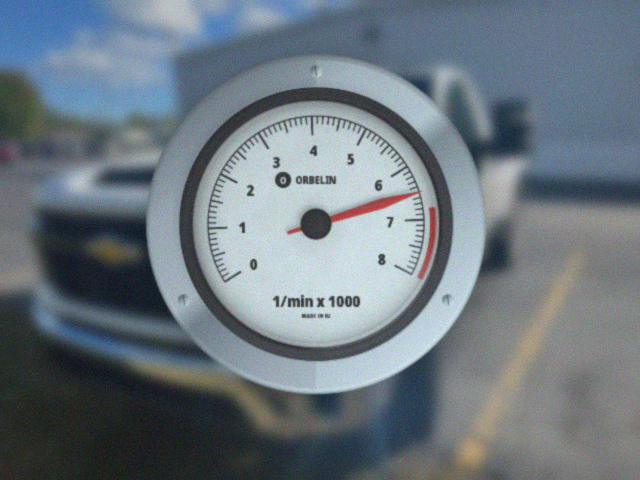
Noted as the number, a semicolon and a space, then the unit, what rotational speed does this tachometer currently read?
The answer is 6500; rpm
